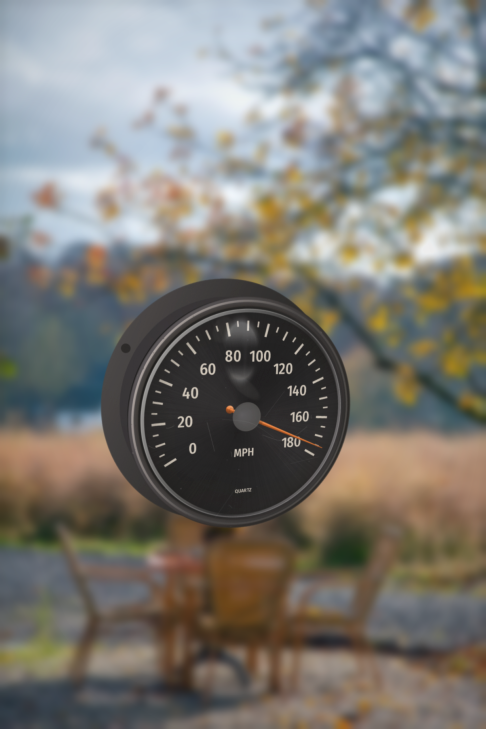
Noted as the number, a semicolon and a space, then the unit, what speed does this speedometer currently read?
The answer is 175; mph
